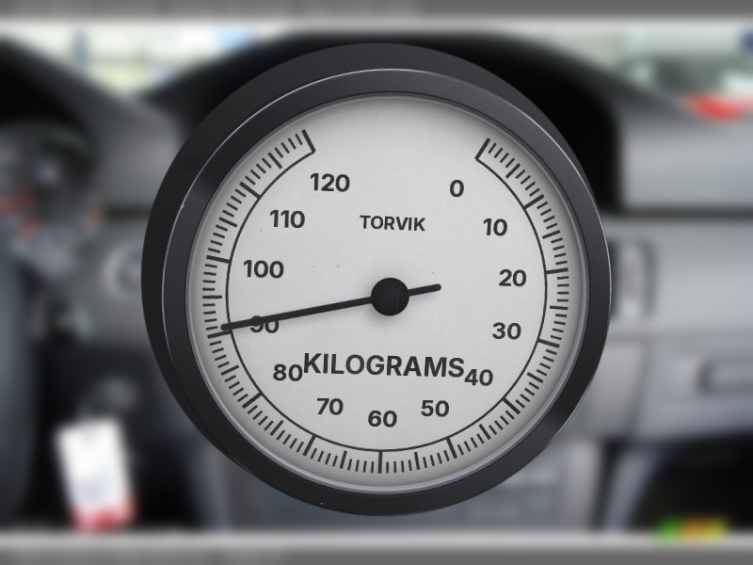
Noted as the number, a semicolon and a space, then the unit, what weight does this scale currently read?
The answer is 91; kg
